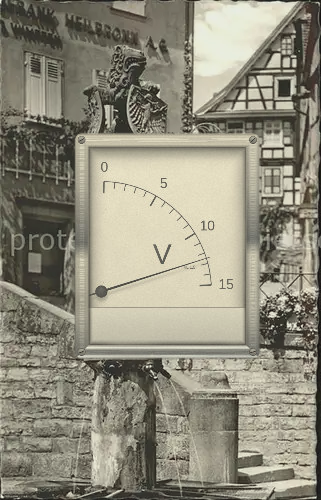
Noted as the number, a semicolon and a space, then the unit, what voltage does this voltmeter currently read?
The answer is 12.5; V
